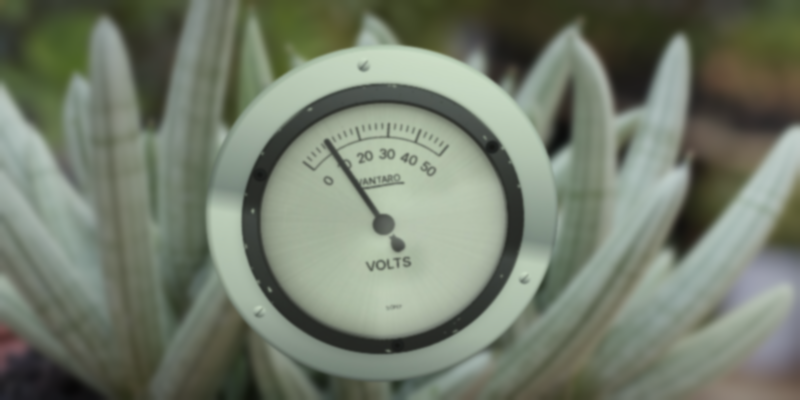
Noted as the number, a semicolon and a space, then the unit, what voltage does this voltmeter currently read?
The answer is 10; V
